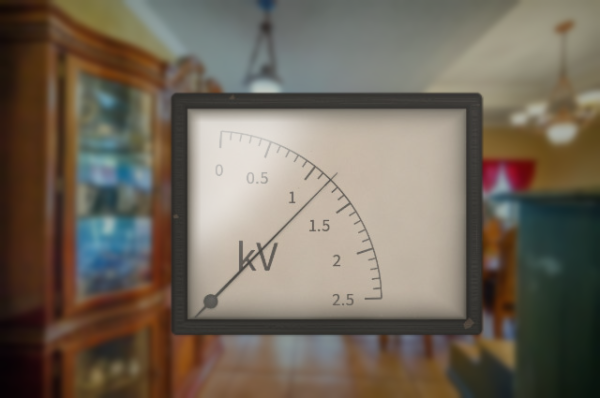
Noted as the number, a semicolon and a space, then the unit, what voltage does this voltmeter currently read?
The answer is 1.2; kV
